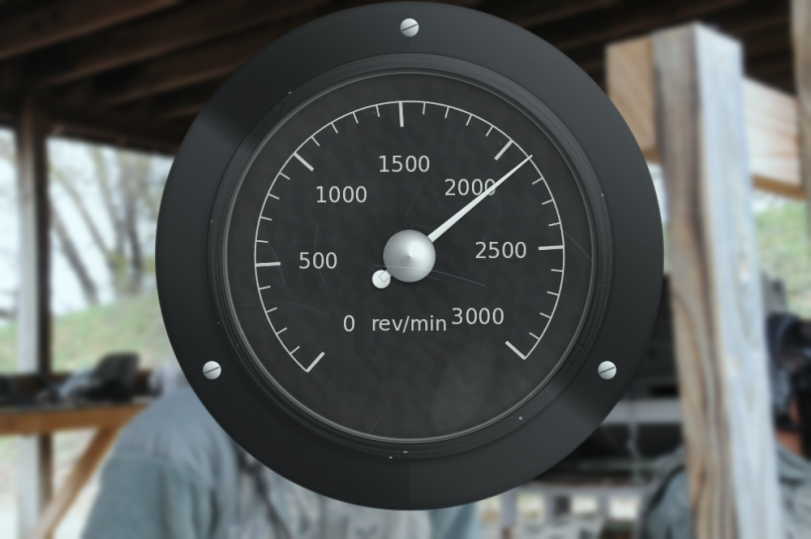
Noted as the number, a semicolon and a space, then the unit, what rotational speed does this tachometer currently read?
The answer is 2100; rpm
